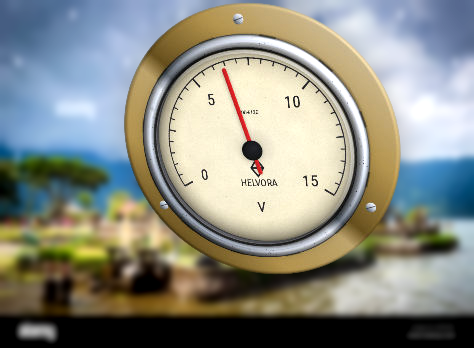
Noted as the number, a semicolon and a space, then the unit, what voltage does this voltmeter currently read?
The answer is 6.5; V
